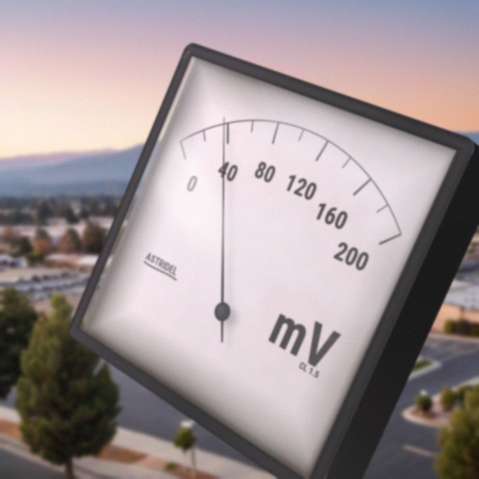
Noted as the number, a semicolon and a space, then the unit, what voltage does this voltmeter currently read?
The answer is 40; mV
